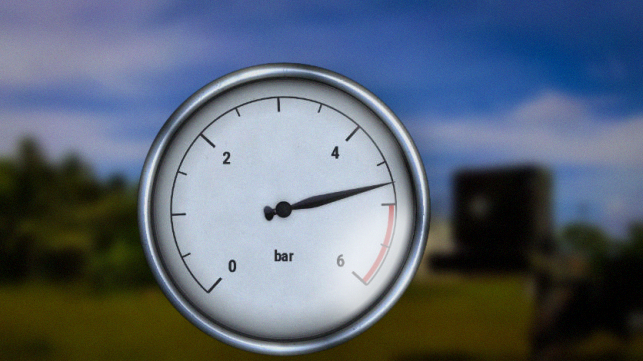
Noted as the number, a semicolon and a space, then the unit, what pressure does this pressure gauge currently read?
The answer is 4.75; bar
